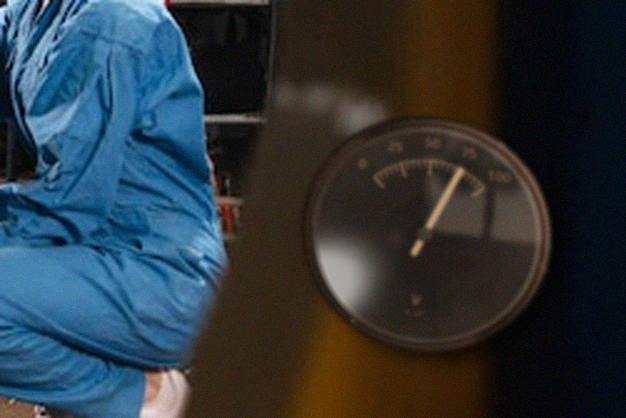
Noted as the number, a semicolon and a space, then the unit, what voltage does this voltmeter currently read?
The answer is 75; V
